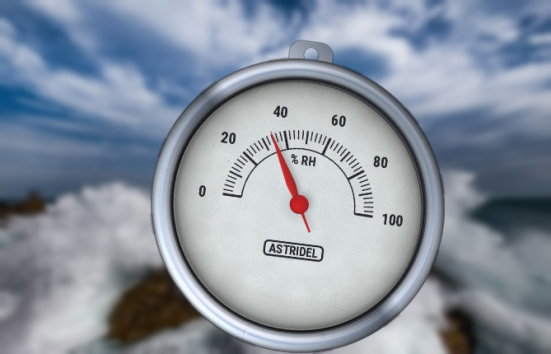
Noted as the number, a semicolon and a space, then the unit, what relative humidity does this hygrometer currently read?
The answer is 34; %
